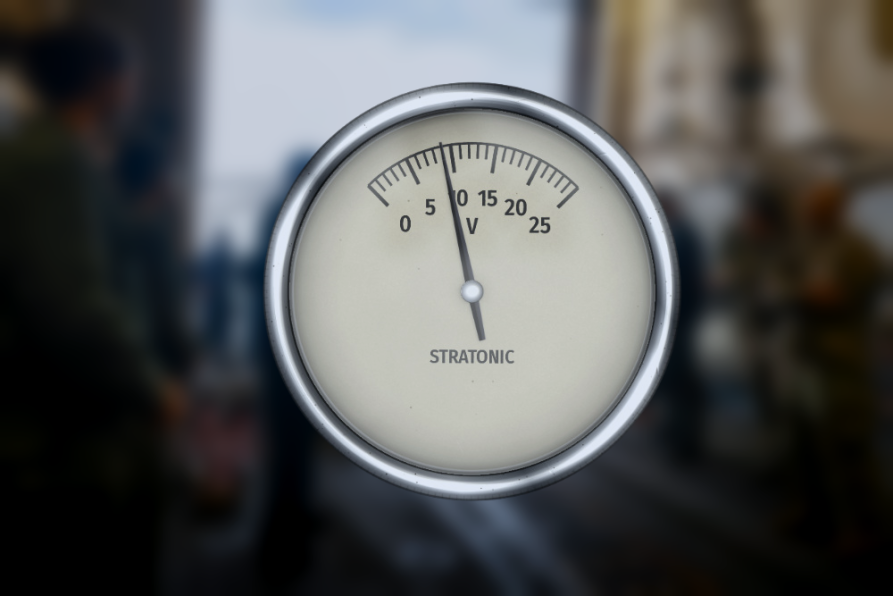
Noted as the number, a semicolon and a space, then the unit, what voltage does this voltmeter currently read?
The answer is 9; V
